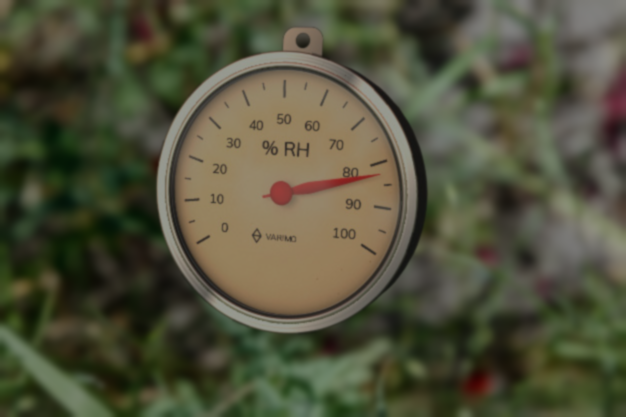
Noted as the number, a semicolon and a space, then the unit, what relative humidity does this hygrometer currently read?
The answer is 82.5; %
